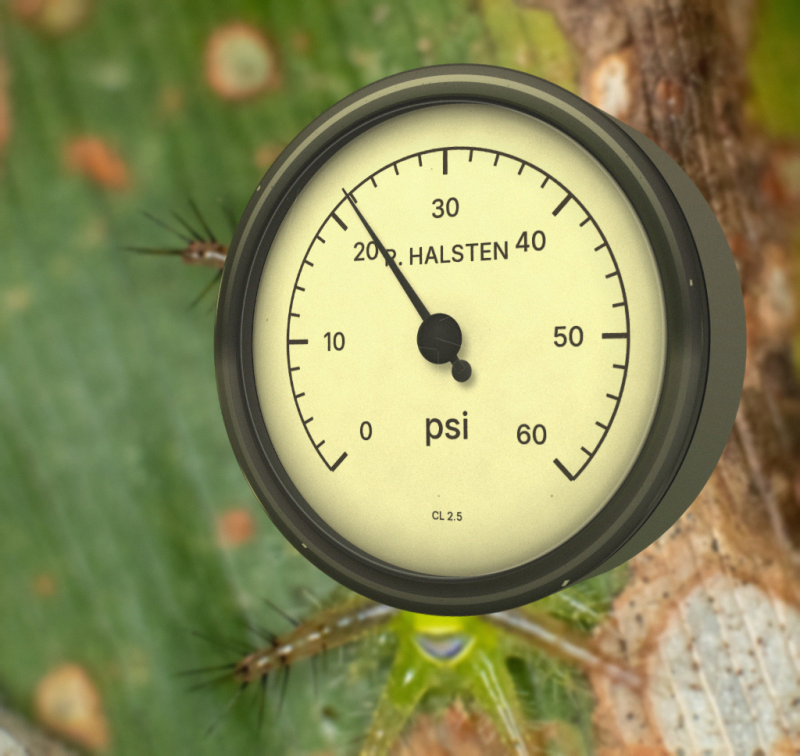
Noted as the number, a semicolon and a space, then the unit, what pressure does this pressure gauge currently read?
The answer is 22; psi
